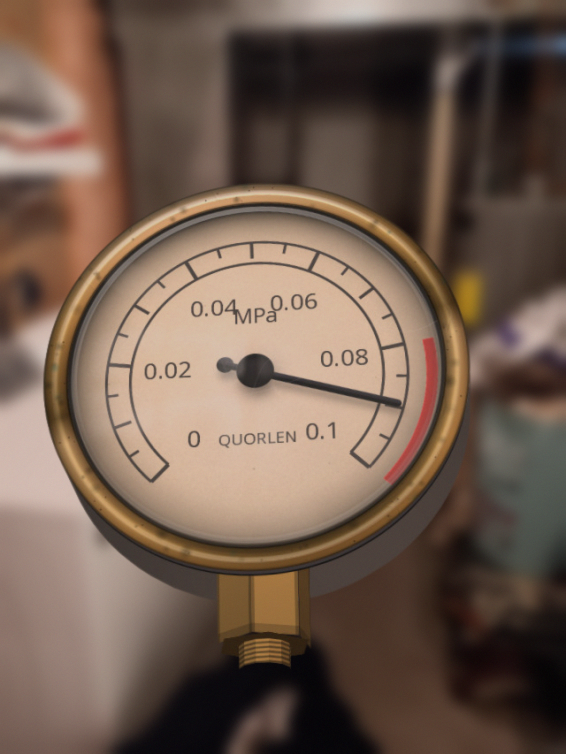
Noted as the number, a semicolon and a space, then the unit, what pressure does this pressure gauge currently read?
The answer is 0.09; MPa
